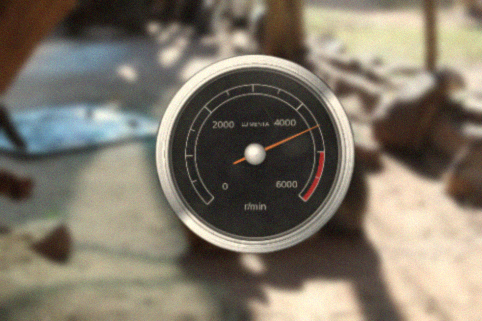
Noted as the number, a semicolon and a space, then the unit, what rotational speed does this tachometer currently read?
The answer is 4500; rpm
